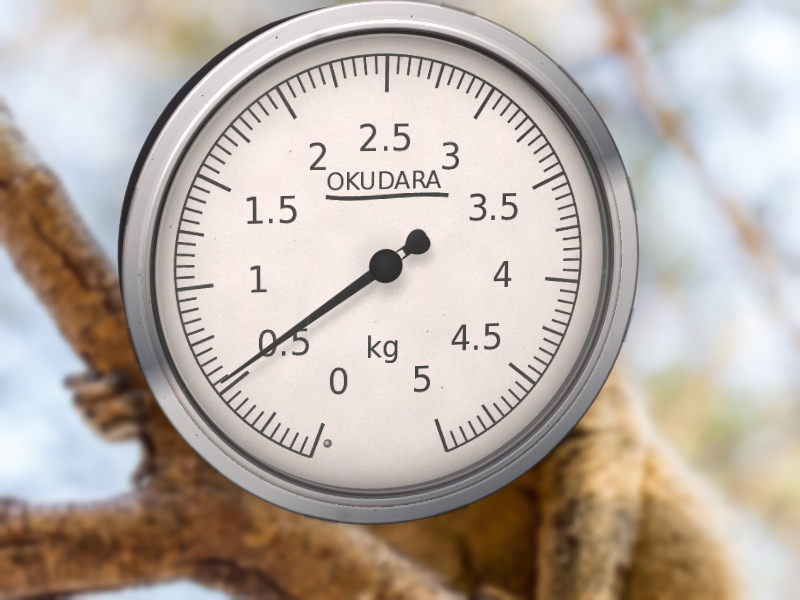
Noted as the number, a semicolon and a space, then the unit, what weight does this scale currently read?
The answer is 0.55; kg
